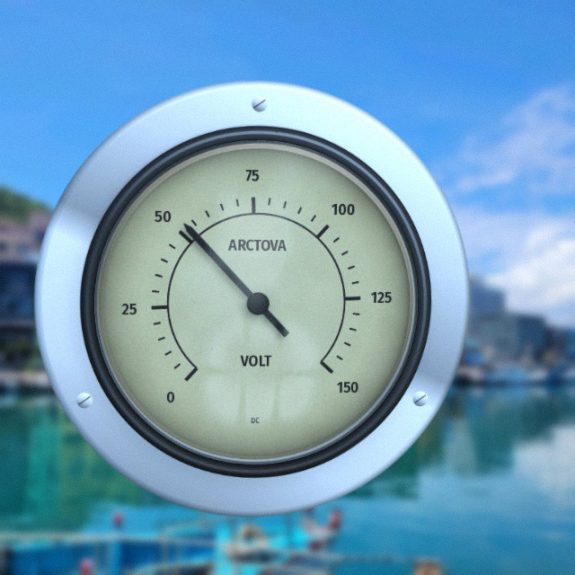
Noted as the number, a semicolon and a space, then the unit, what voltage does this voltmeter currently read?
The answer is 52.5; V
